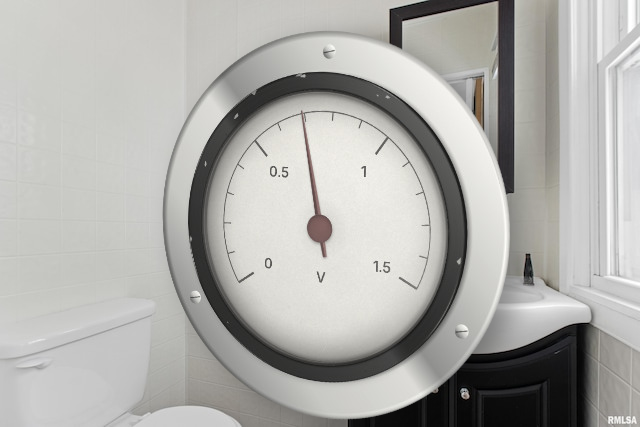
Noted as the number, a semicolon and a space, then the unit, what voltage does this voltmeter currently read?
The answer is 0.7; V
